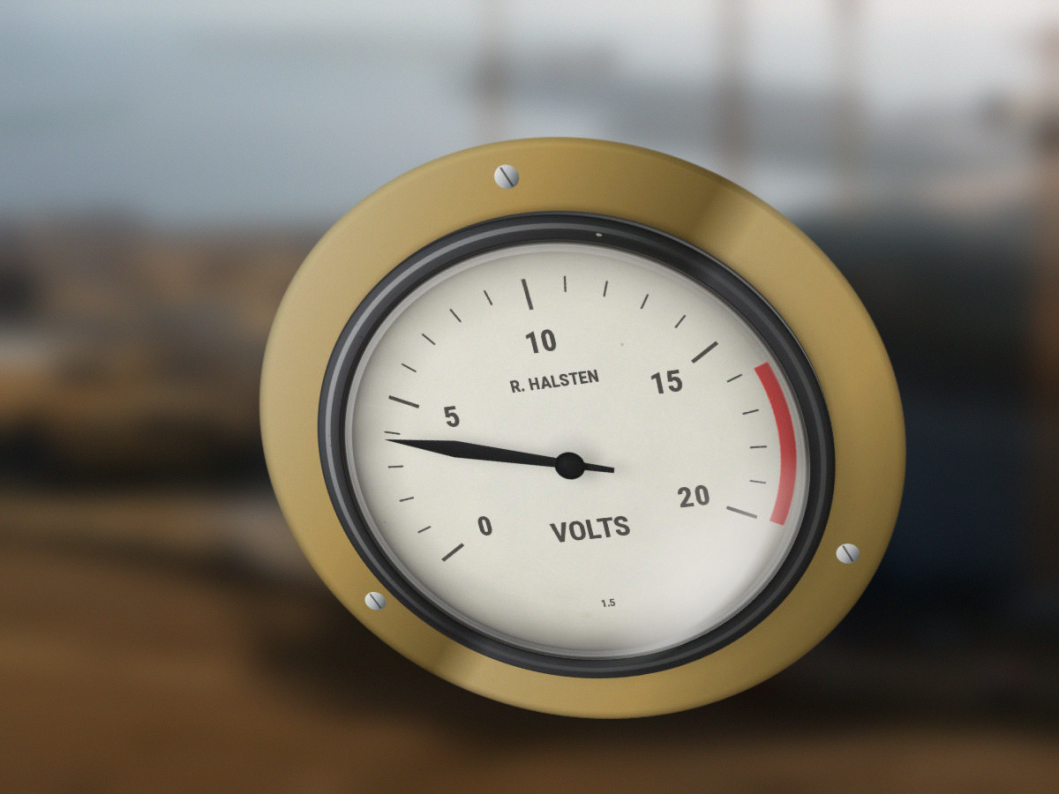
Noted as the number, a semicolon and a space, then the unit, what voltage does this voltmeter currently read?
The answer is 4; V
